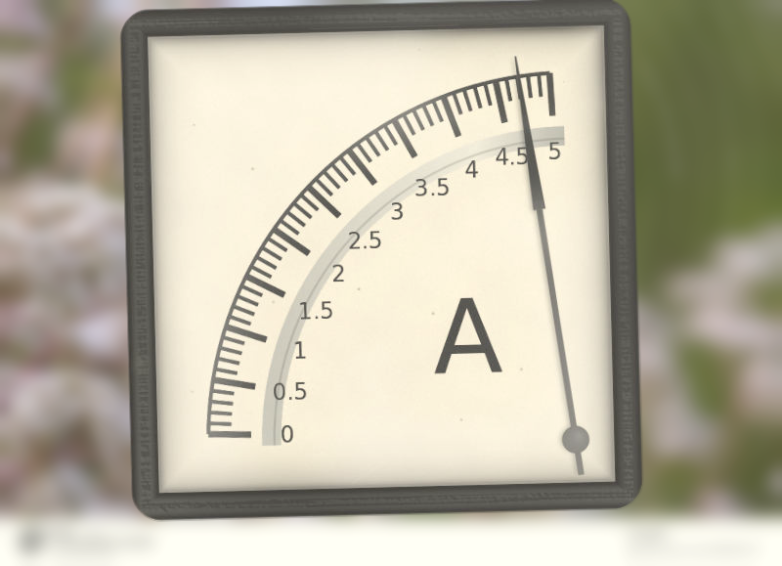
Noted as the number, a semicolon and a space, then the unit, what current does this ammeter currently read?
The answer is 4.7; A
